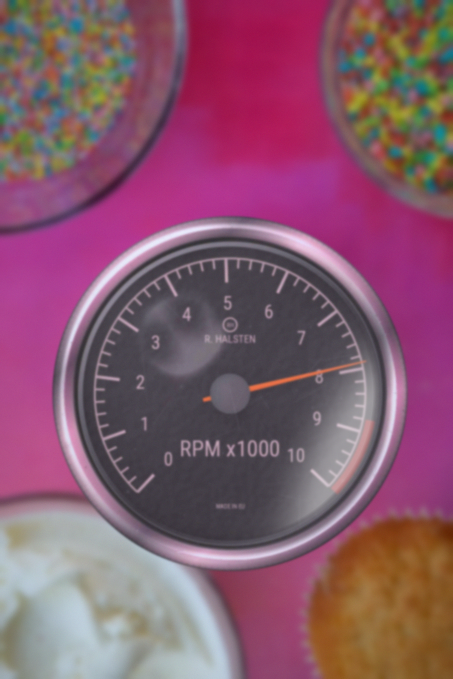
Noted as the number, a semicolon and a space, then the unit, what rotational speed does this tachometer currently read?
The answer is 7900; rpm
